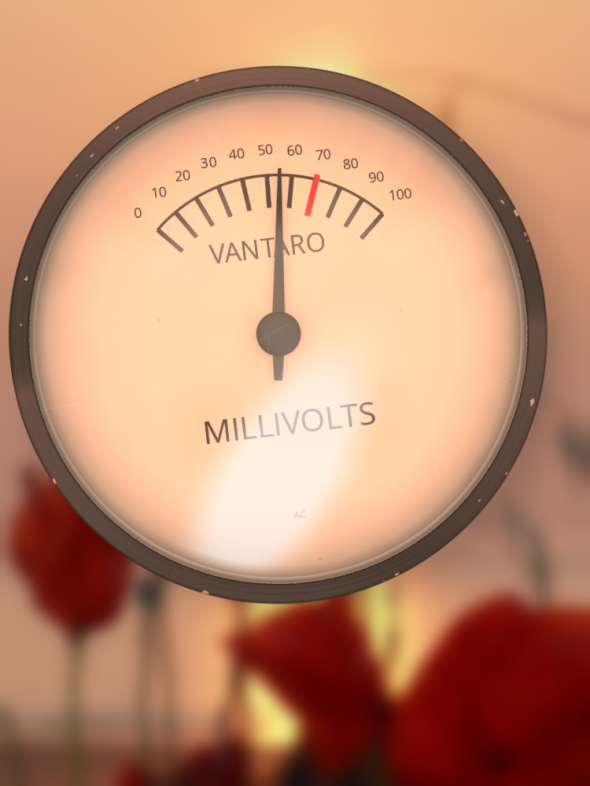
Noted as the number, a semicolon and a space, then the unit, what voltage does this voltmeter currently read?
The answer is 55; mV
